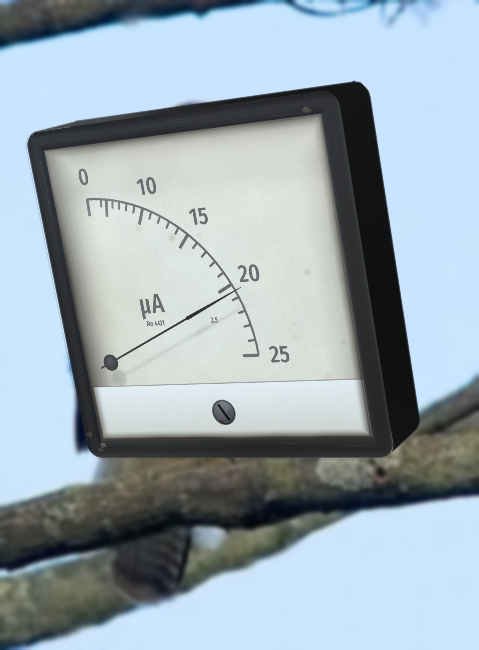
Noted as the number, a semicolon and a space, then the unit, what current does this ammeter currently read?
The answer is 20.5; µA
